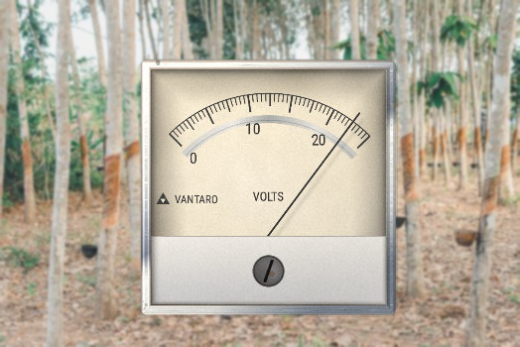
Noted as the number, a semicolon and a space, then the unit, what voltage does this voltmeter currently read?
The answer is 22.5; V
